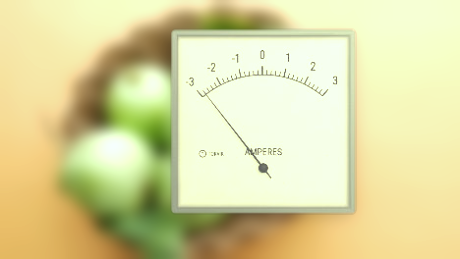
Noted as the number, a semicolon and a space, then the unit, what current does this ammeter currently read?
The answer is -2.8; A
